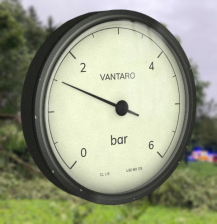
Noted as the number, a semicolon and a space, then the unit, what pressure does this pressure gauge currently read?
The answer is 1.5; bar
